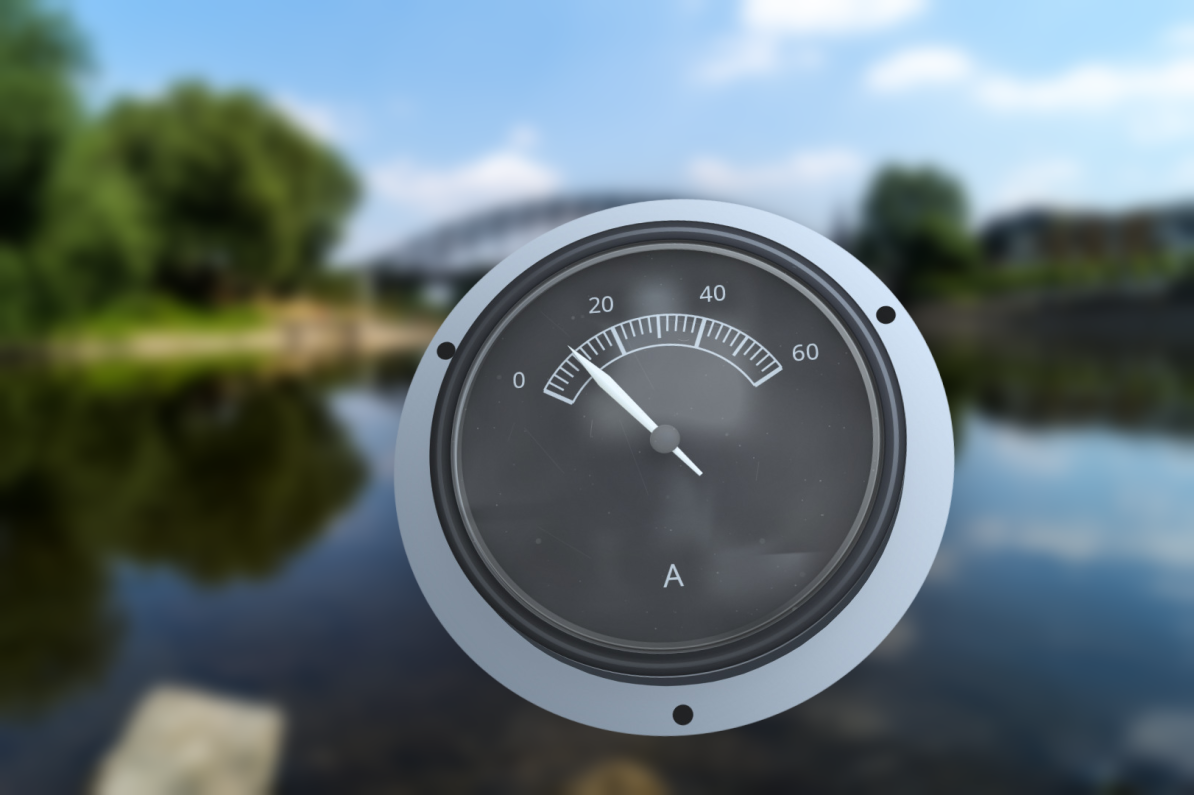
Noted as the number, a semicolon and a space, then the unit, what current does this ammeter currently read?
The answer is 10; A
